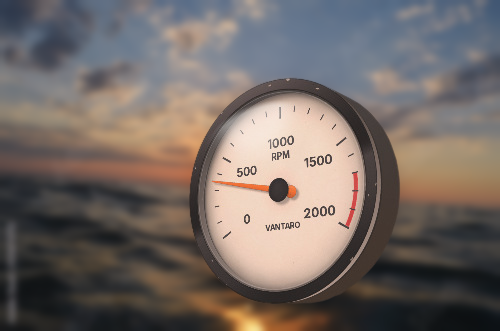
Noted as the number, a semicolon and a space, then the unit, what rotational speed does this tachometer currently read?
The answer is 350; rpm
